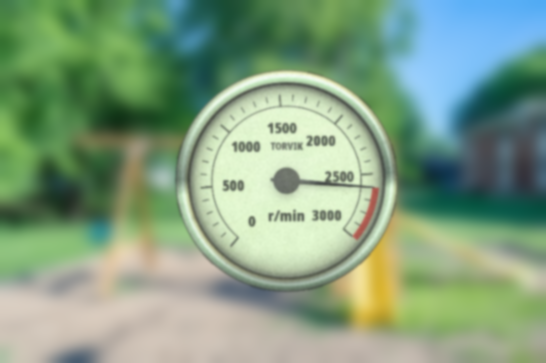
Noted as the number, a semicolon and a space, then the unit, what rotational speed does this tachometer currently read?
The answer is 2600; rpm
